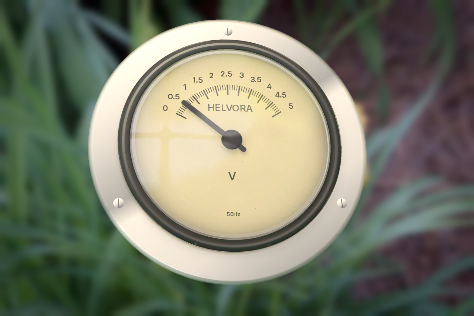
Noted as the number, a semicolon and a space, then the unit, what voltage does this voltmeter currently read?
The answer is 0.5; V
